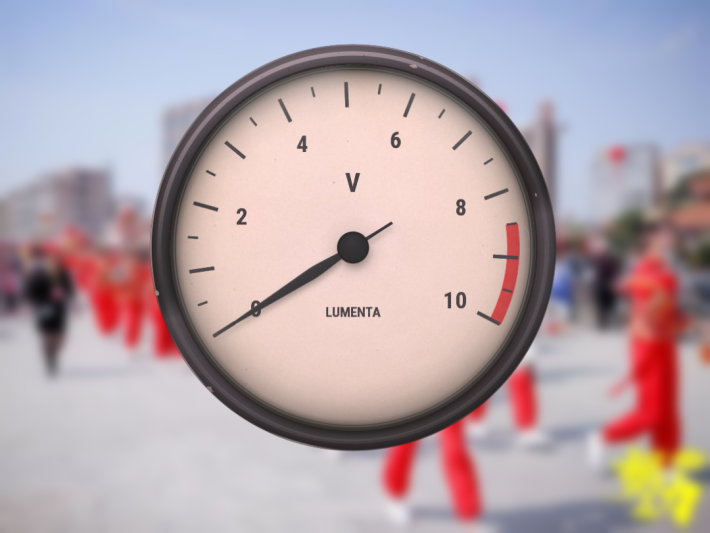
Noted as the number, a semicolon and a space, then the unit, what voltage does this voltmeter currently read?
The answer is 0; V
